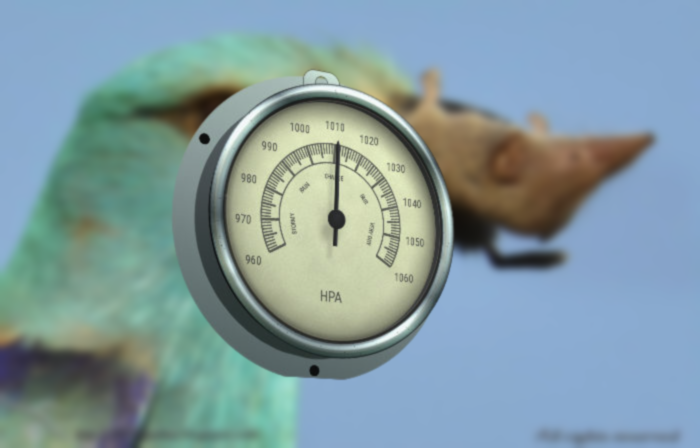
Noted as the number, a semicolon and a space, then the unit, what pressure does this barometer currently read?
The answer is 1010; hPa
